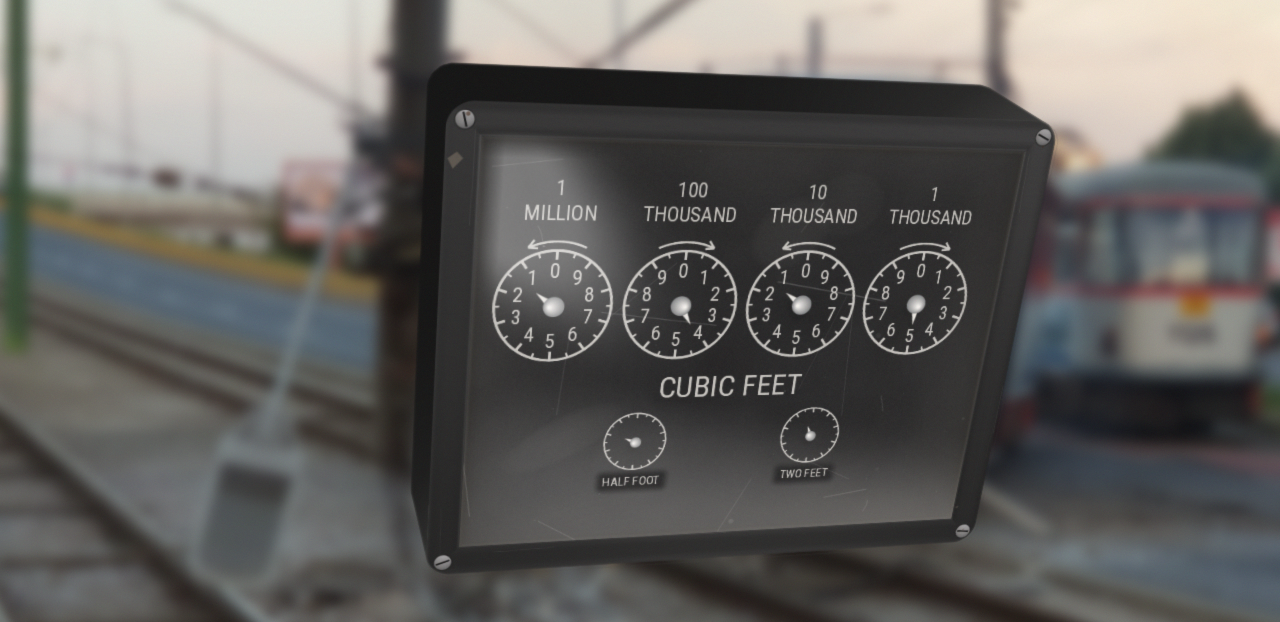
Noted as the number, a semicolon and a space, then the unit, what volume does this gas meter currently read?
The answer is 141500; ft³
